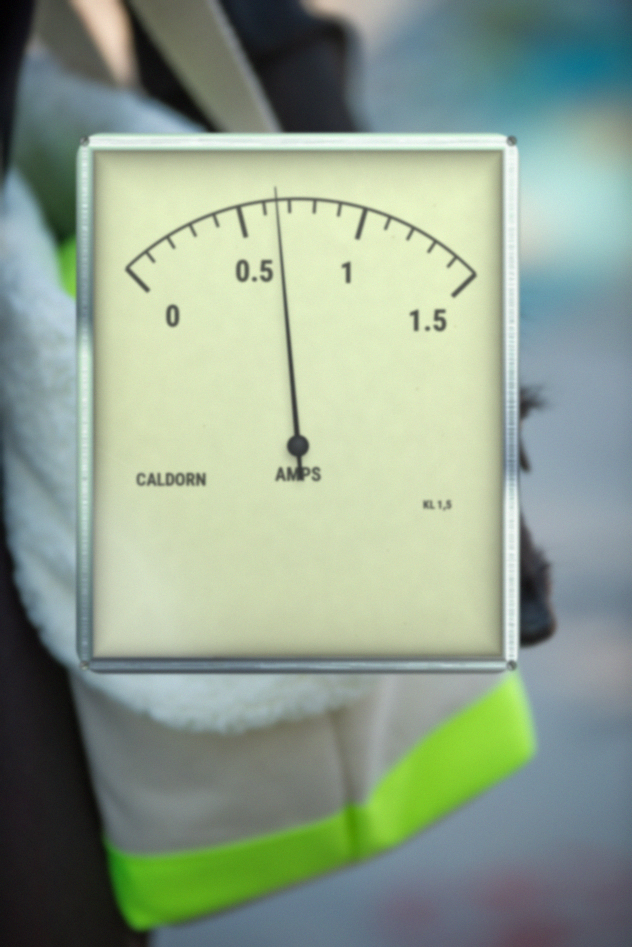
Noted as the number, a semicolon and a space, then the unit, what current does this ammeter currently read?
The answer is 0.65; A
